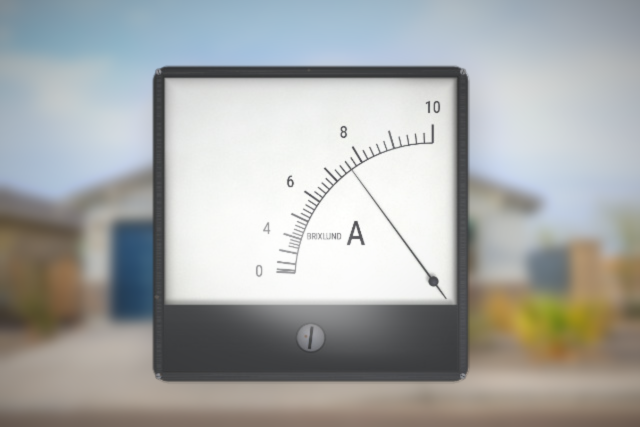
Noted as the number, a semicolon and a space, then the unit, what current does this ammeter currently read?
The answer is 7.6; A
